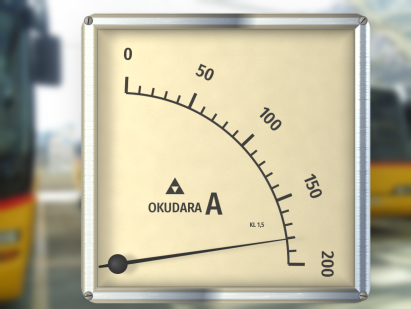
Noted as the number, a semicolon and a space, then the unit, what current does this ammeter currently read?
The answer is 180; A
